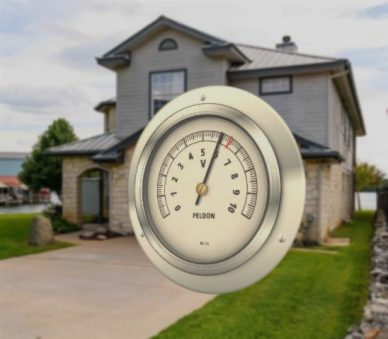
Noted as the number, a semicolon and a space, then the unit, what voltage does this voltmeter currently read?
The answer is 6; V
